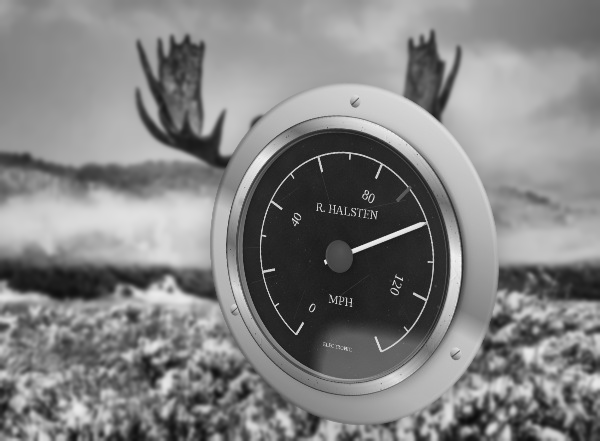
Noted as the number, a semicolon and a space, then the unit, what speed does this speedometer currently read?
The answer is 100; mph
